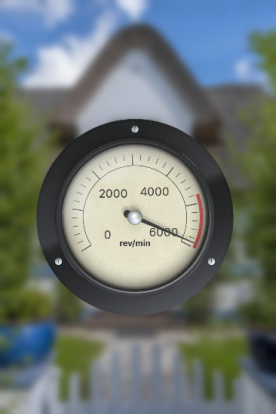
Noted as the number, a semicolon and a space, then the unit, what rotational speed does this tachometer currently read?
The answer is 5900; rpm
